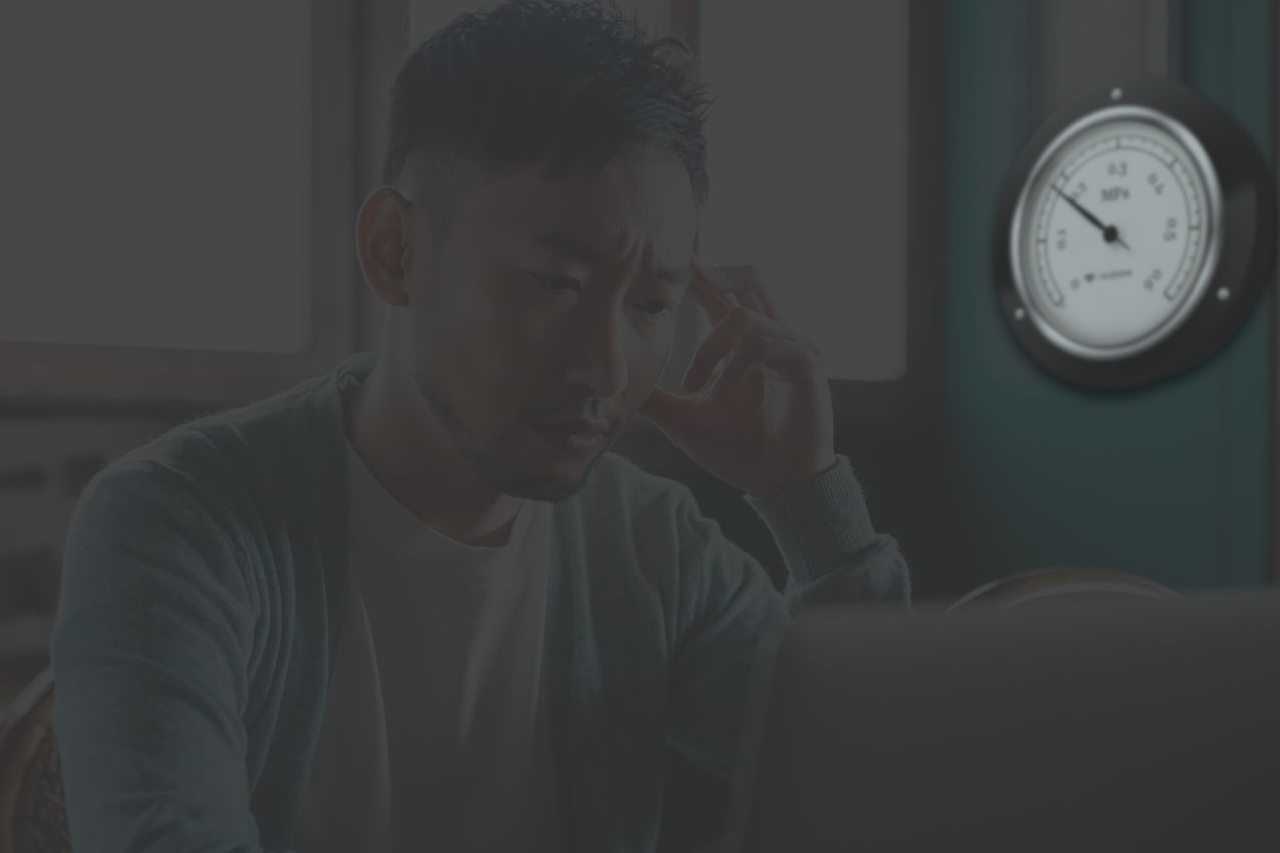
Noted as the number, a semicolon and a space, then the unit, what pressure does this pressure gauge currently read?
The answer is 0.18; MPa
